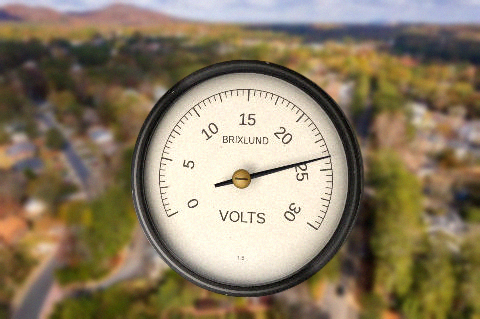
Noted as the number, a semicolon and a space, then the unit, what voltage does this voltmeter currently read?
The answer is 24; V
